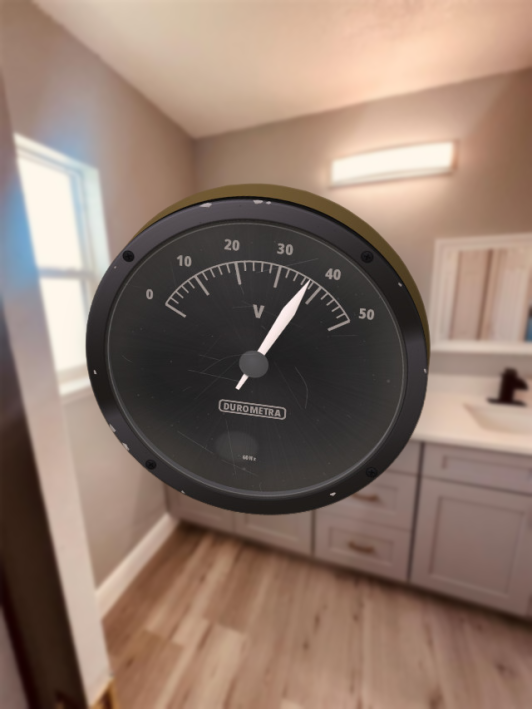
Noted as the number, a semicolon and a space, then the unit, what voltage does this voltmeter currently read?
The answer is 37; V
